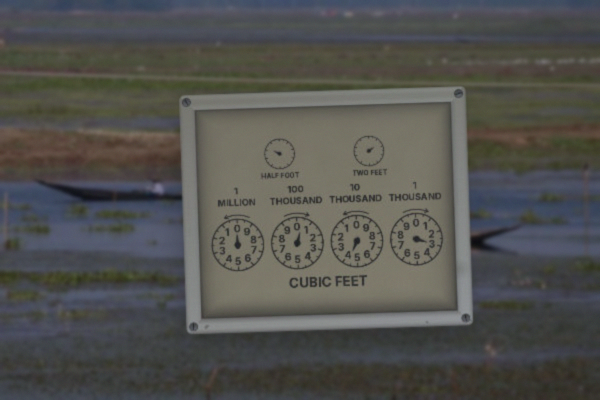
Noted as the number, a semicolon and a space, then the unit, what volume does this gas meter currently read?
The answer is 4300; ft³
